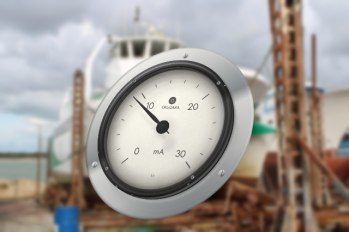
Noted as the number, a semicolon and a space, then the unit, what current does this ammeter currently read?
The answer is 9; mA
